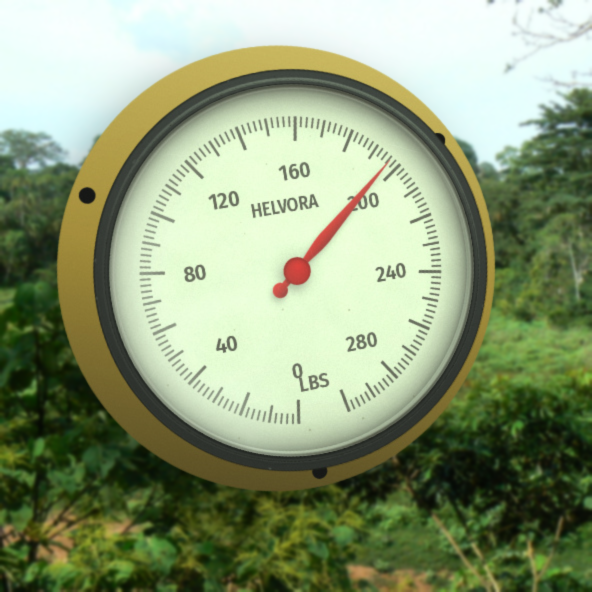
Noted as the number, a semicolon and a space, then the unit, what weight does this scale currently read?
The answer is 196; lb
